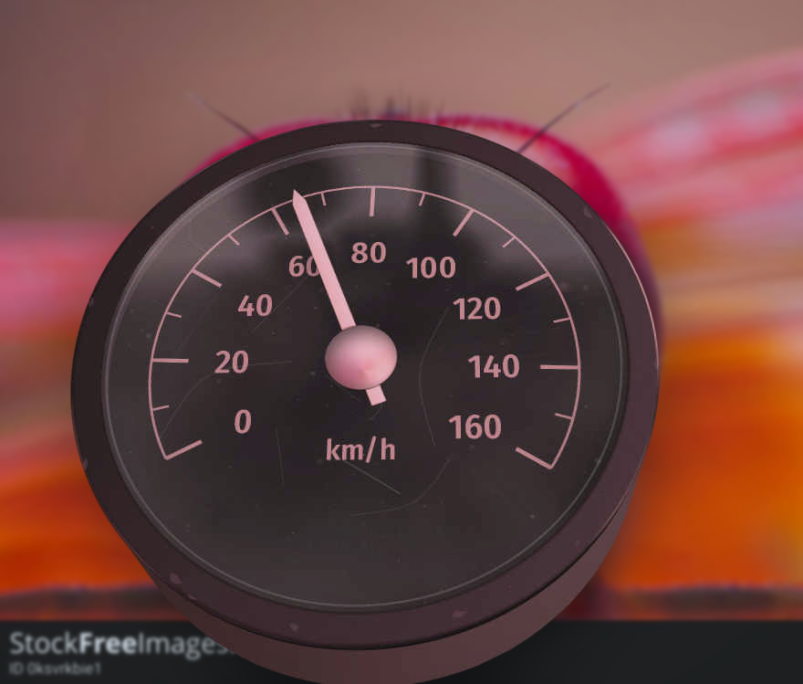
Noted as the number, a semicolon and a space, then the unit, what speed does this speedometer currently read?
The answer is 65; km/h
